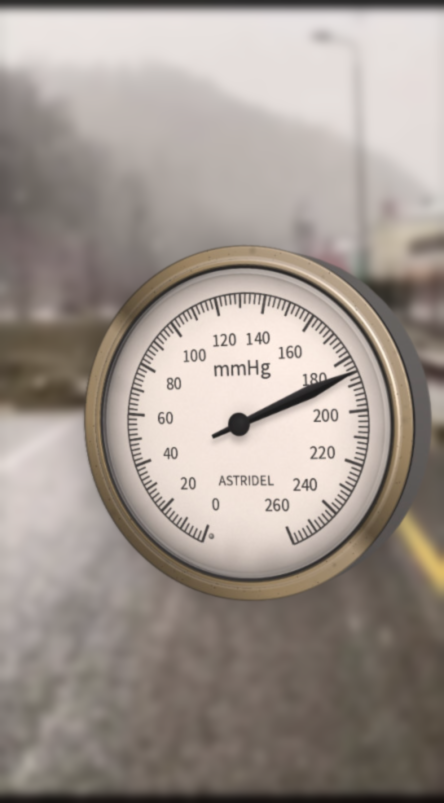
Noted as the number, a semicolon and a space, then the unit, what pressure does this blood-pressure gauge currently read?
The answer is 186; mmHg
